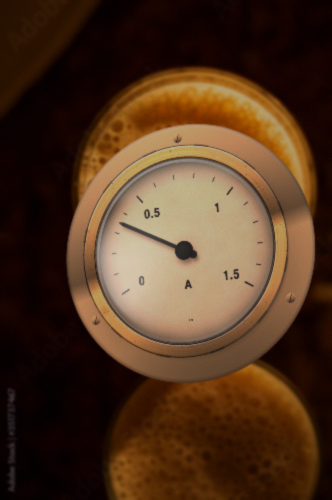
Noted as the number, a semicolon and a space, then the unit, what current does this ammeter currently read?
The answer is 0.35; A
